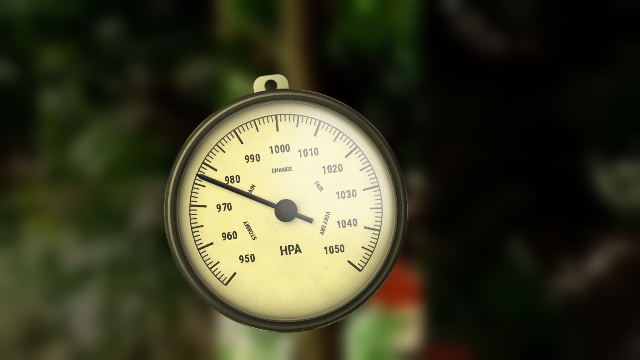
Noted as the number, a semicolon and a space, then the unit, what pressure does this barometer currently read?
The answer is 977; hPa
